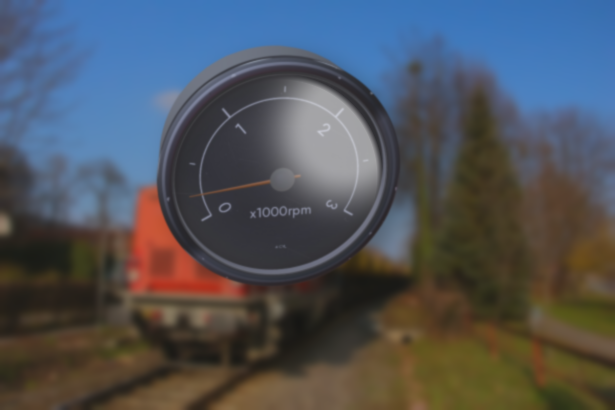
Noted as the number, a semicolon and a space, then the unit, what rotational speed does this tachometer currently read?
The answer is 250; rpm
